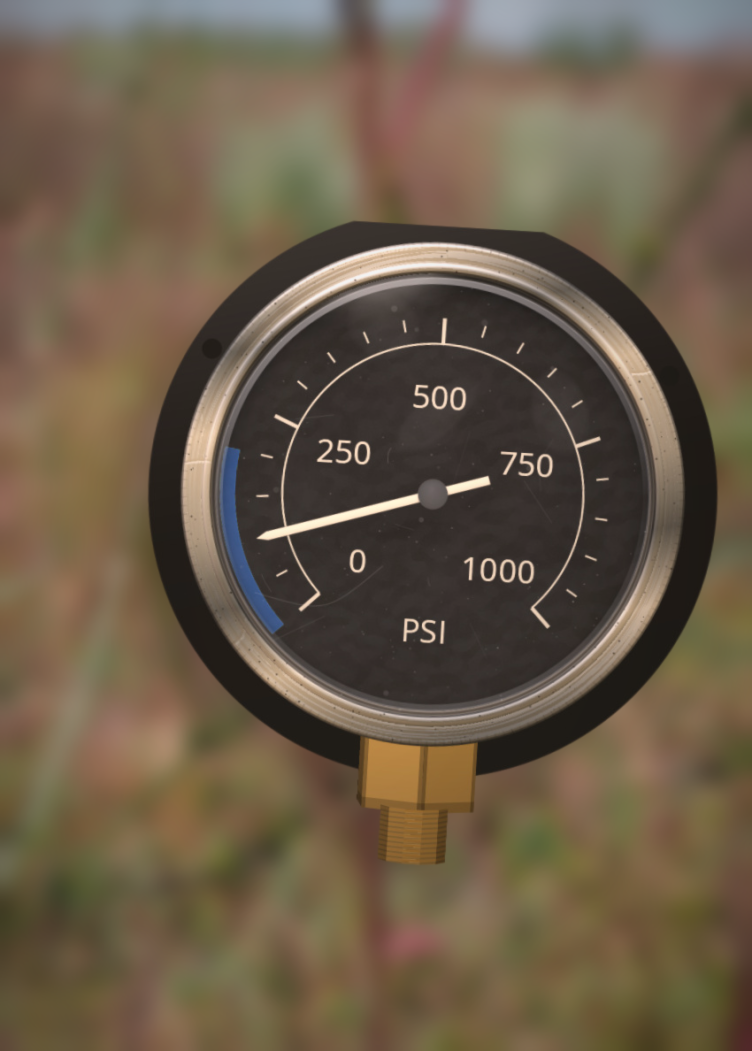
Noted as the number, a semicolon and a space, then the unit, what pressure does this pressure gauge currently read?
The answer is 100; psi
